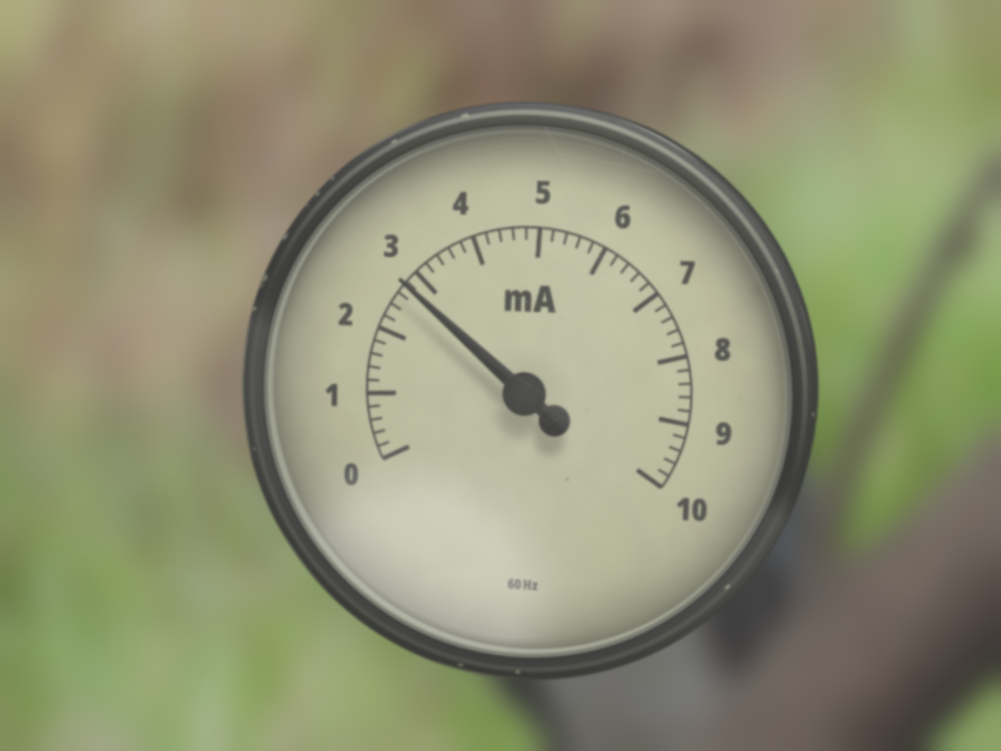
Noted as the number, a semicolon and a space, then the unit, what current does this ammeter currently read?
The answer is 2.8; mA
